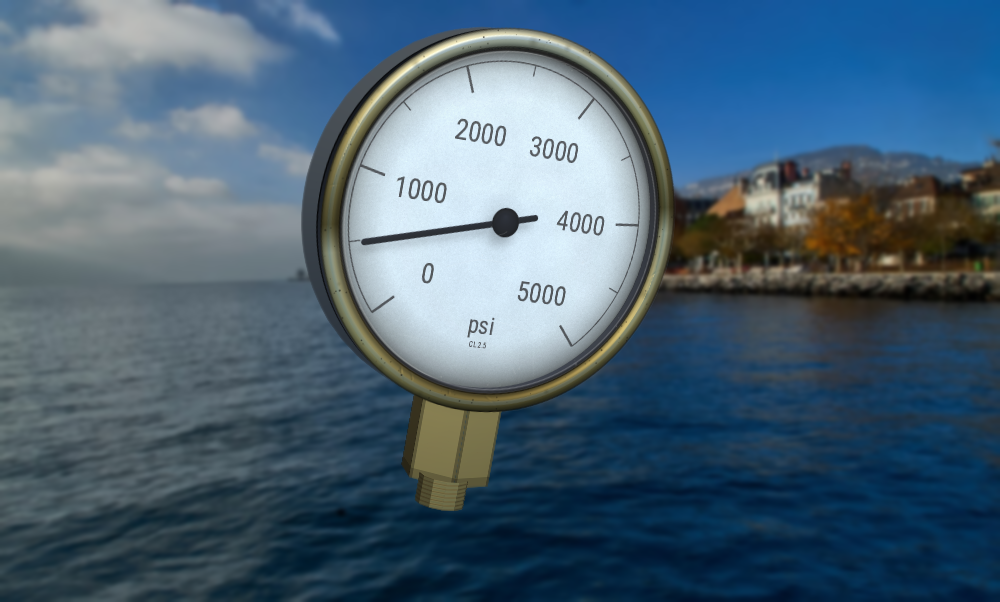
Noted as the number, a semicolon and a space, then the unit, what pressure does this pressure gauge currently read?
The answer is 500; psi
